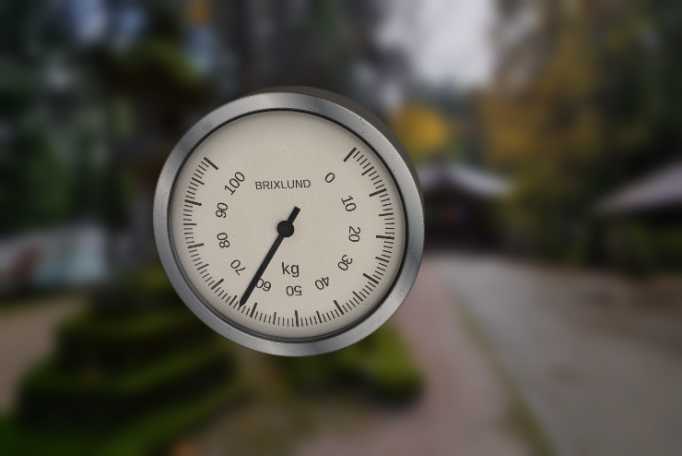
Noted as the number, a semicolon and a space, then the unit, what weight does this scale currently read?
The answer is 63; kg
